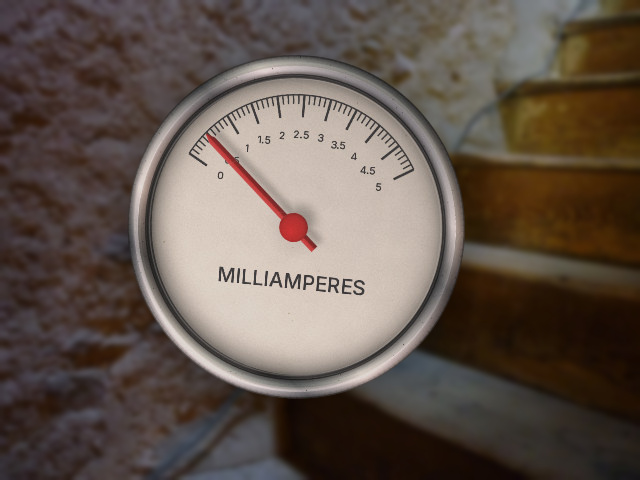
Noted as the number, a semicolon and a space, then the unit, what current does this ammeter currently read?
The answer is 0.5; mA
